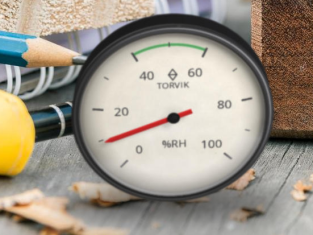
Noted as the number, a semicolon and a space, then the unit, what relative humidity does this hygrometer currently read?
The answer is 10; %
